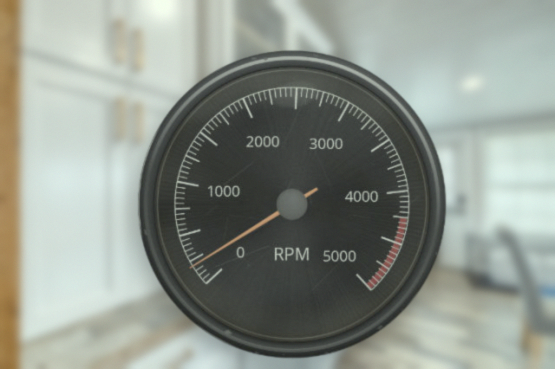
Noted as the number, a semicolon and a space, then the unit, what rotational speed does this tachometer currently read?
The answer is 200; rpm
